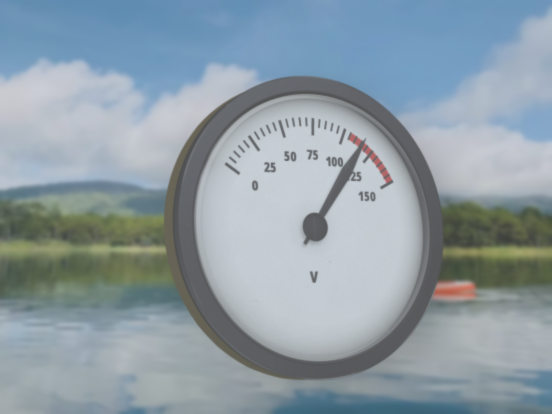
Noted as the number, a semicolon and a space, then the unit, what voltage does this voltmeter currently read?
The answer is 115; V
